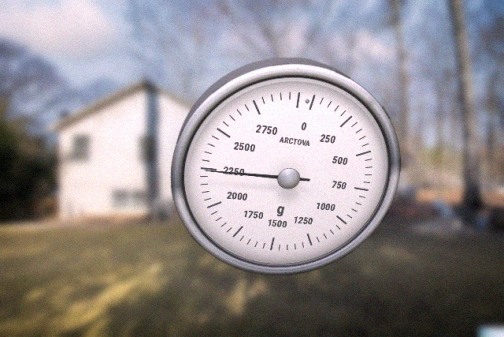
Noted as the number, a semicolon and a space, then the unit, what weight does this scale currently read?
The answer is 2250; g
